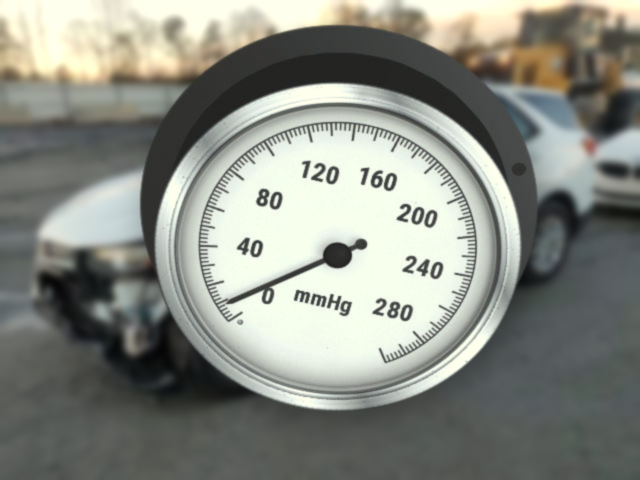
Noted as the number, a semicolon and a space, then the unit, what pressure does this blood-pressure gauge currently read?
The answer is 10; mmHg
